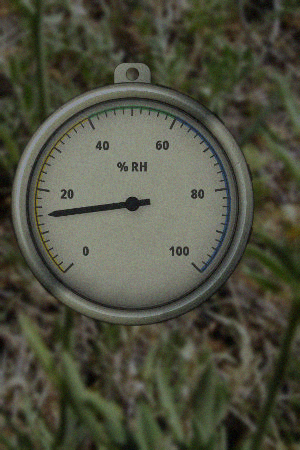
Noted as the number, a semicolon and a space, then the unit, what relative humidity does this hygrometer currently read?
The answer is 14; %
